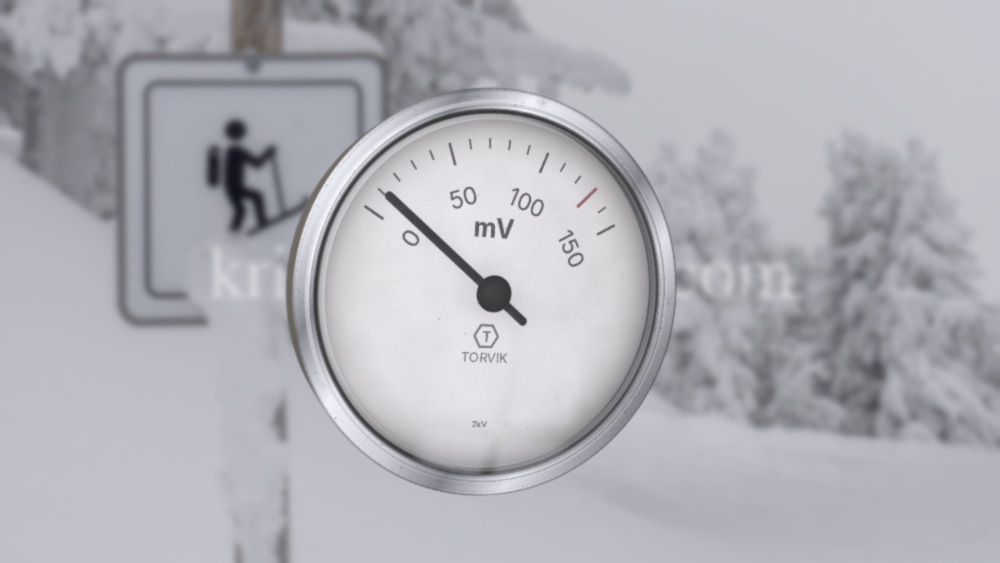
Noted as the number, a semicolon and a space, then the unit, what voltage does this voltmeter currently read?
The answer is 10; mV
